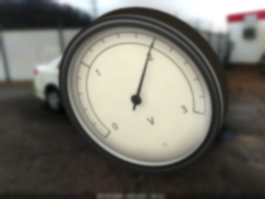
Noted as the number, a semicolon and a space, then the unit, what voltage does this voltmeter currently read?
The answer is 2; V
